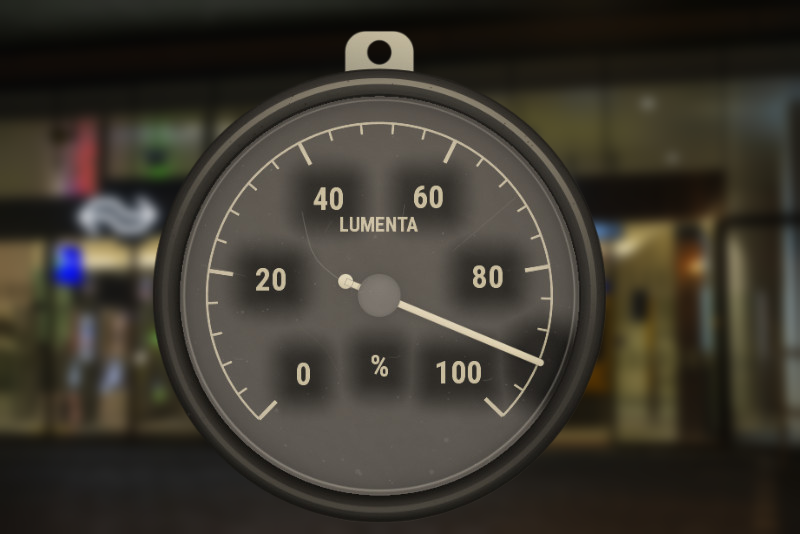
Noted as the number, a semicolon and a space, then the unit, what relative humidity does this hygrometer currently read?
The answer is 92; %
